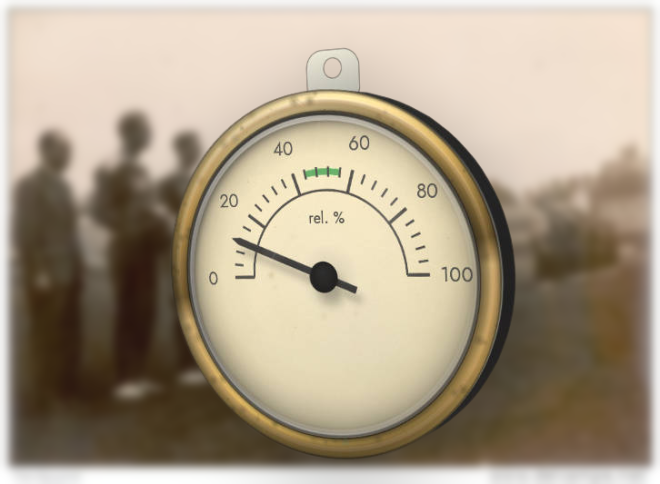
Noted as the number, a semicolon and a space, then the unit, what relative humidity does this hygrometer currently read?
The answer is 12; %
